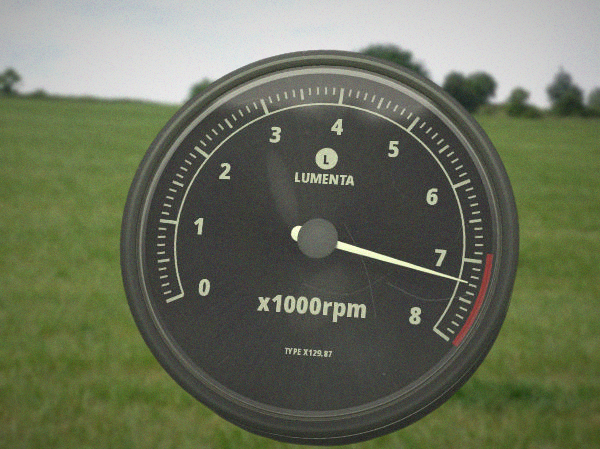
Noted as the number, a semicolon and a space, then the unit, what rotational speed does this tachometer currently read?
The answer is 7300; rpm
